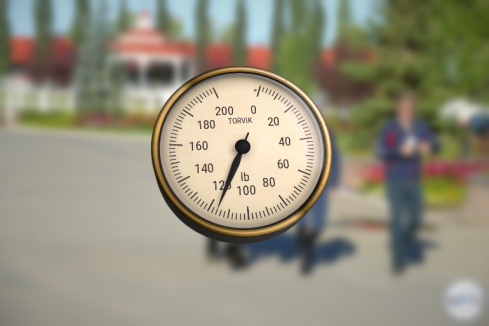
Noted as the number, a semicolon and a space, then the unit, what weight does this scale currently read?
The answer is 116; lb
